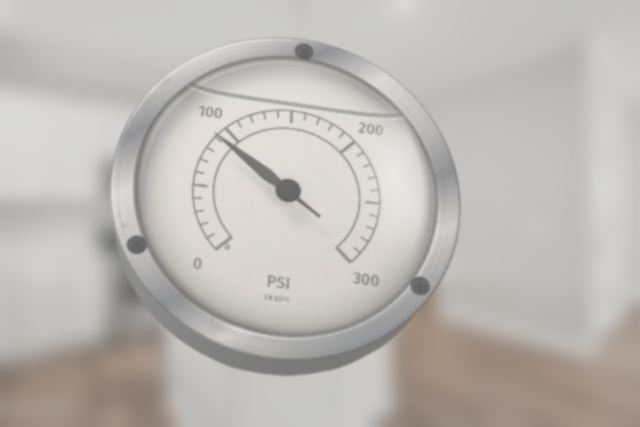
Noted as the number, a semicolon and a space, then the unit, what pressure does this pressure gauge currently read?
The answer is 90; psi
